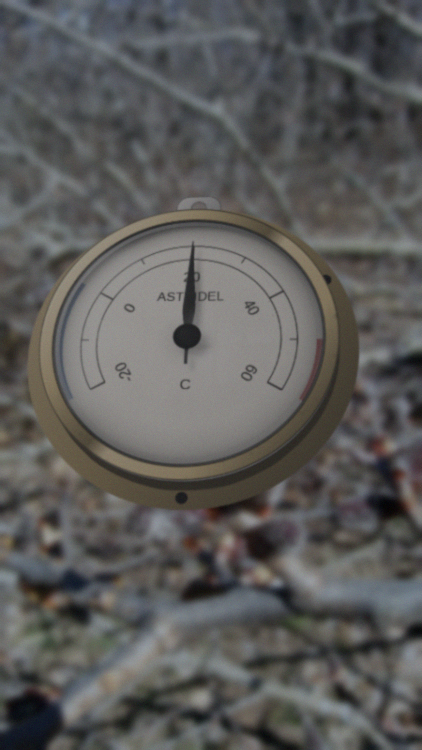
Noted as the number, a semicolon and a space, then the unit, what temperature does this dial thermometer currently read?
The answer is 20; °C
